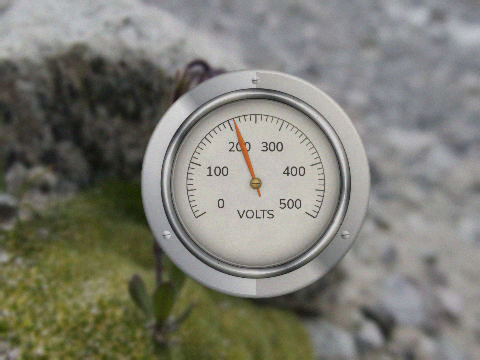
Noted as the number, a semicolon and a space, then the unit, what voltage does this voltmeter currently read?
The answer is 210; V
